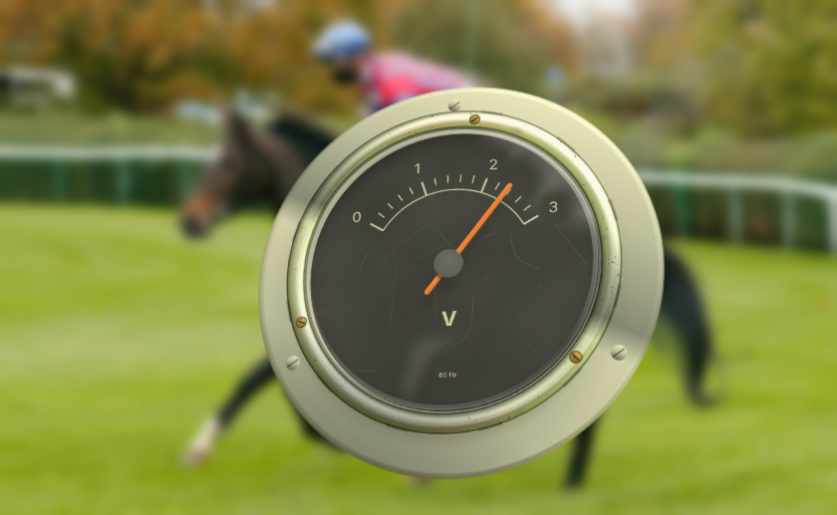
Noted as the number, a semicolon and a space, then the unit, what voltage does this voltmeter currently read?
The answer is 2.4; V
